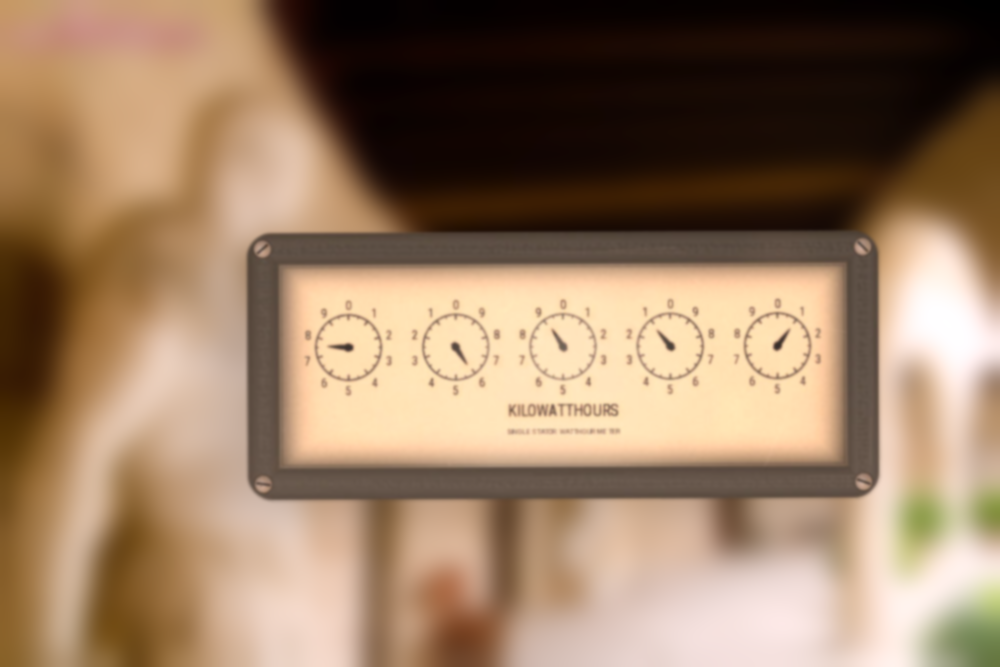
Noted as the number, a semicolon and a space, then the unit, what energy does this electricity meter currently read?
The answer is 75911; kWh
